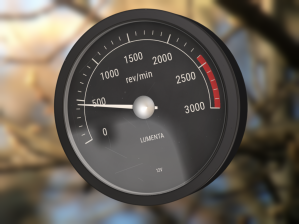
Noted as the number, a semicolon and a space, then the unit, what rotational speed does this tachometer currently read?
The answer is 450; rpm
